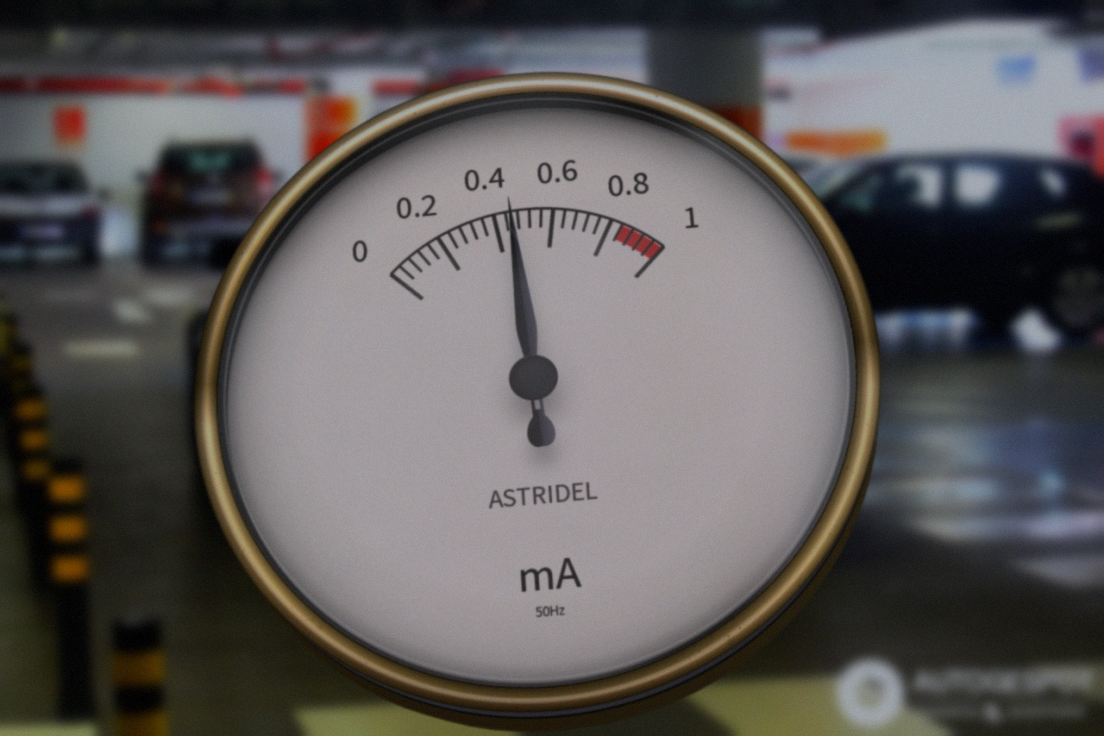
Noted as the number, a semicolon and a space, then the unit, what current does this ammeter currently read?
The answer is 0.46; mA
